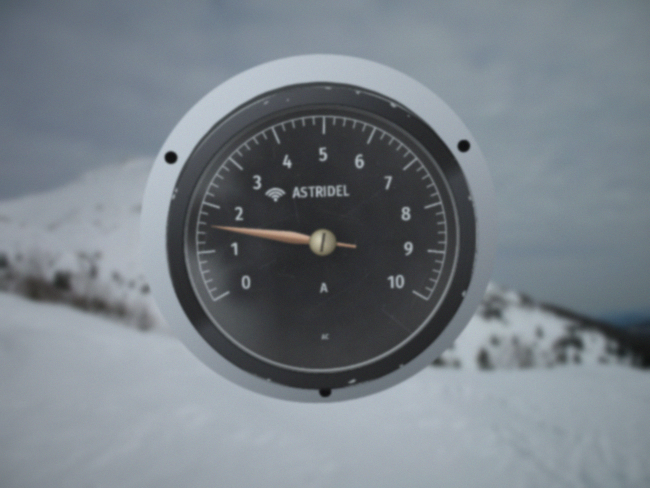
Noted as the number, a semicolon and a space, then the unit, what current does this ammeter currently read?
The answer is 1.6; A
